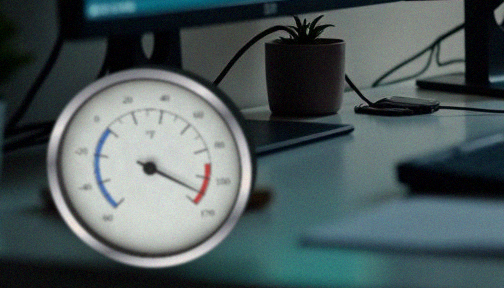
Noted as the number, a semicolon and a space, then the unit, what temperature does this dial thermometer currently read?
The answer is 110; °F
